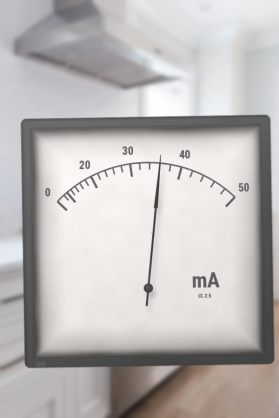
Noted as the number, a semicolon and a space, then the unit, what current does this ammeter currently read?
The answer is 36; mA
